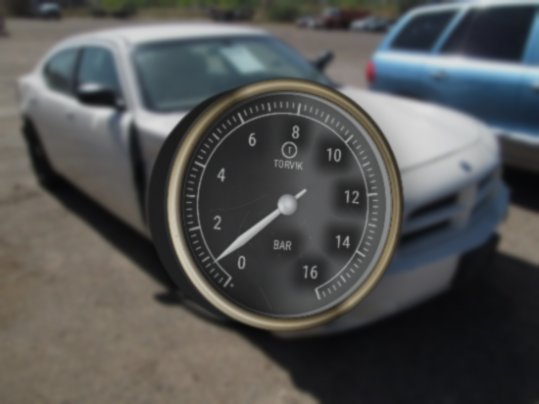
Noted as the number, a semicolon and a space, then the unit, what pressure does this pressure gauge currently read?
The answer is 0.8; bar
